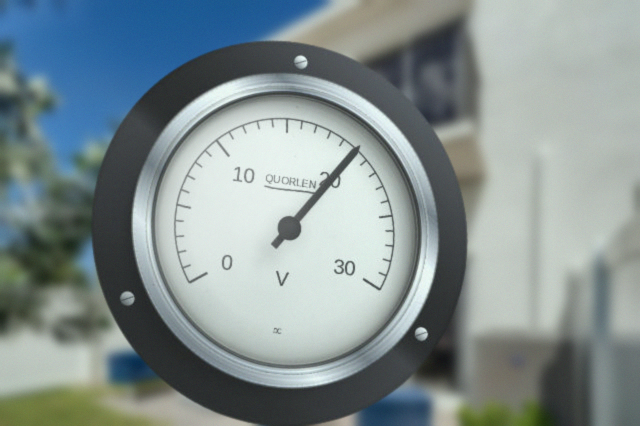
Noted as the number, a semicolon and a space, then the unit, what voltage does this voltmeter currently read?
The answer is 20; V
